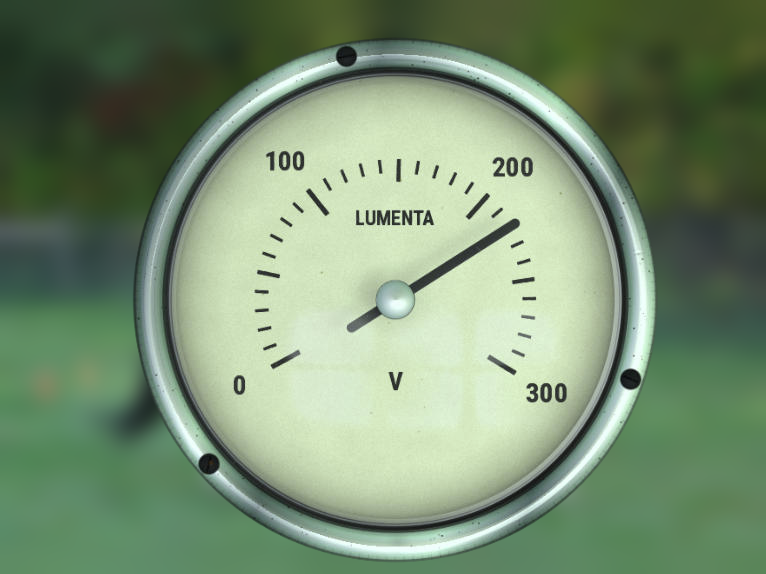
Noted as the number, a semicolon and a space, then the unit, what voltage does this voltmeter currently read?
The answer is 220; V
